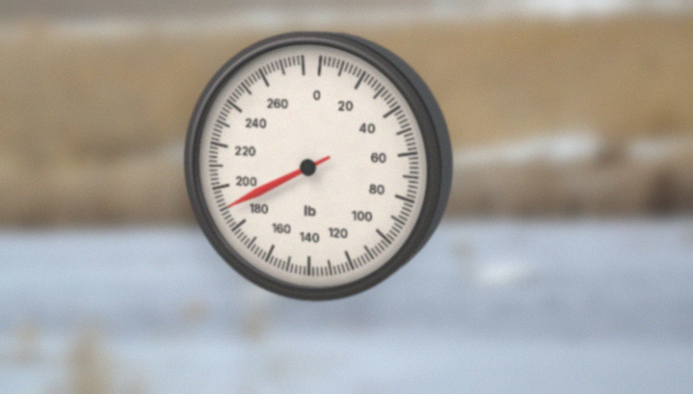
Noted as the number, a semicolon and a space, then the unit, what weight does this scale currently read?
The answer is 190; lb
